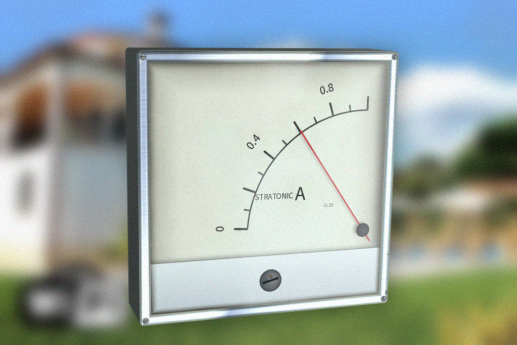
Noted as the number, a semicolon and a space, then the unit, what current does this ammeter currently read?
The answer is 0.6; A
